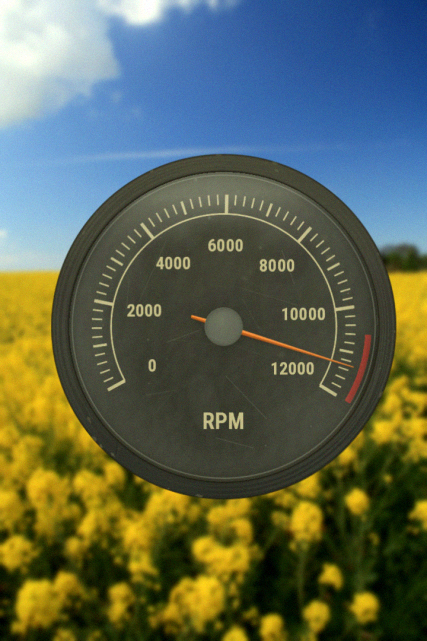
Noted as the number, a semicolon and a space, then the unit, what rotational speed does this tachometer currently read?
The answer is 11300; rpm
